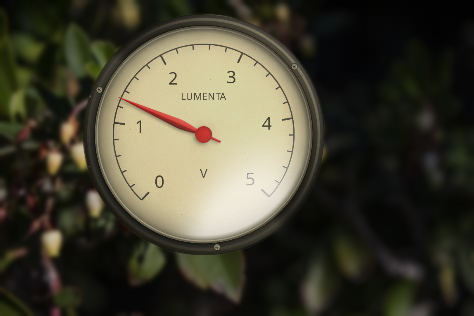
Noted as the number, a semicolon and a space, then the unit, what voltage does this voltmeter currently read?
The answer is 1.3; V
